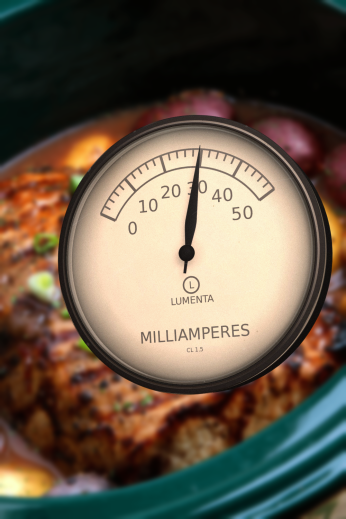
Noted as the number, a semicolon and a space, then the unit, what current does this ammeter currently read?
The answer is 30; mA
